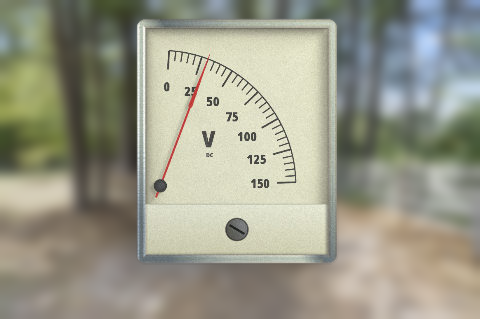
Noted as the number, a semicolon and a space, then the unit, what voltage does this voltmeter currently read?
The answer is 30; V
